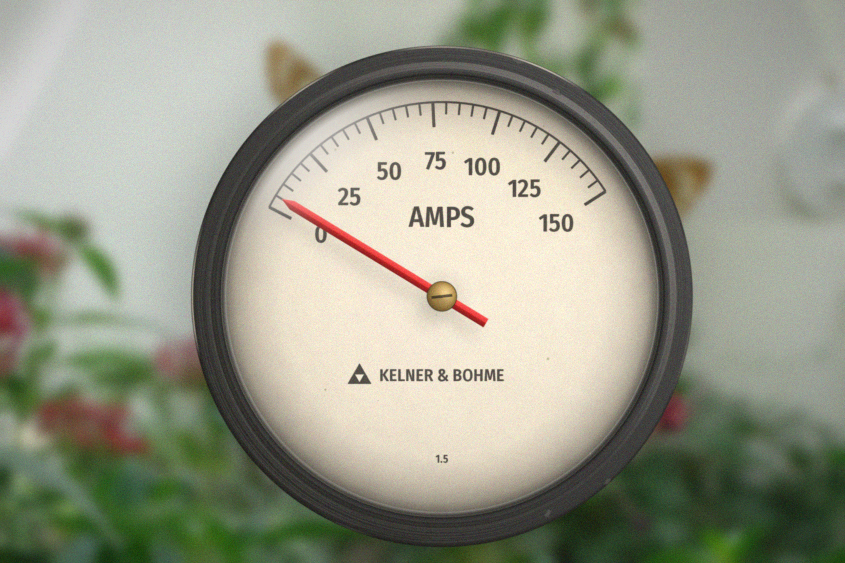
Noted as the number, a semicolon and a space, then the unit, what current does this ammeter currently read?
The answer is 5; A
